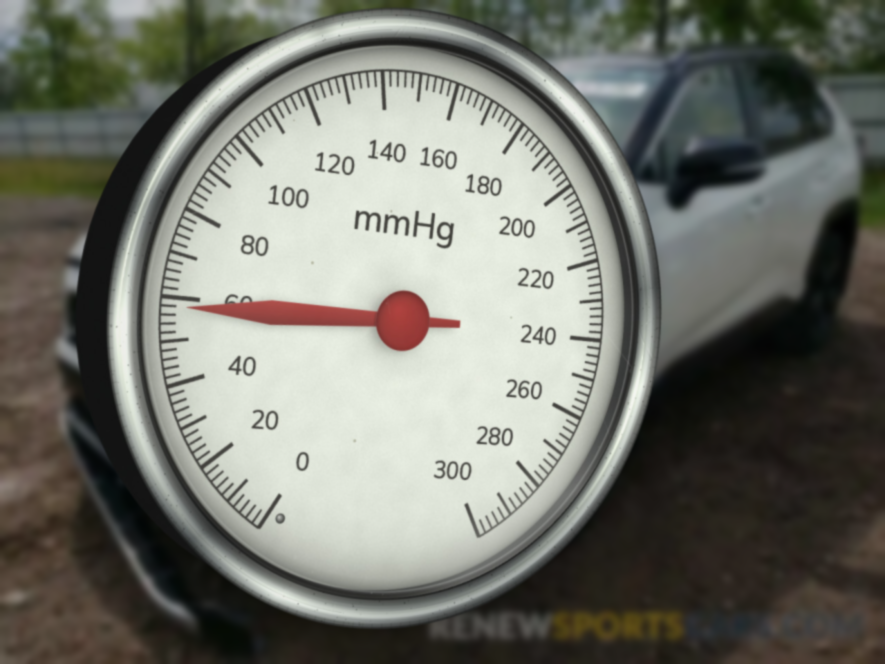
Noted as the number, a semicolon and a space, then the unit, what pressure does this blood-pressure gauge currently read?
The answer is 58; mmHg
